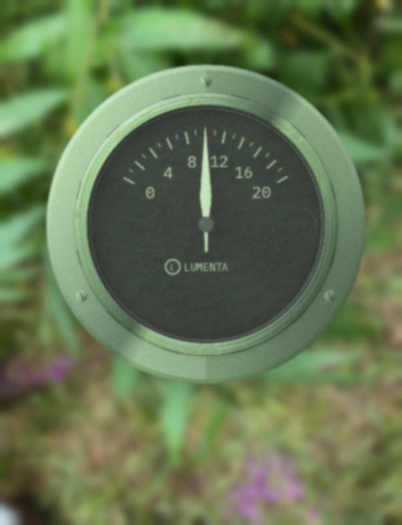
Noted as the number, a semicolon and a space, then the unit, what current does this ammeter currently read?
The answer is 10; A
